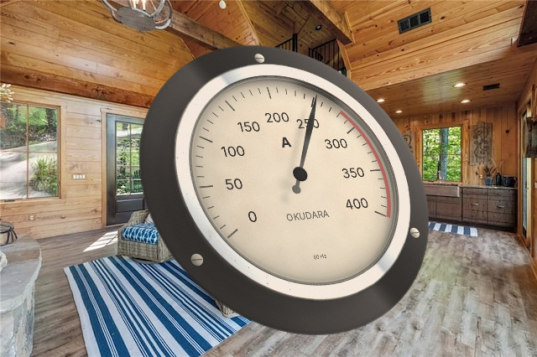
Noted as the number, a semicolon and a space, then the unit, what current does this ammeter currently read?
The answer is 250; A
